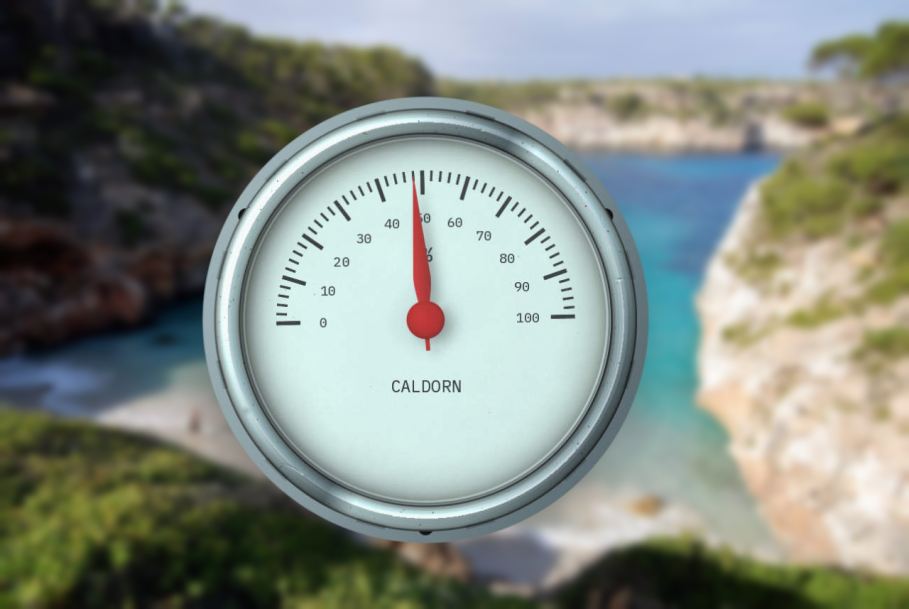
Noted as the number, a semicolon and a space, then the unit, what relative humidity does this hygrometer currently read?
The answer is 48; %
